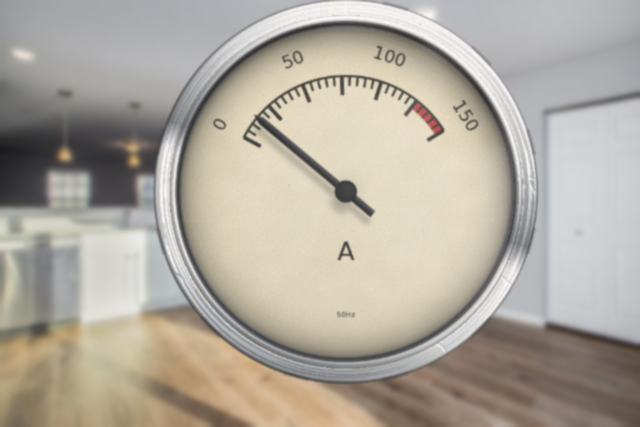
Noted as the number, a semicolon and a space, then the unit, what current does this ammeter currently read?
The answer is 15; A
